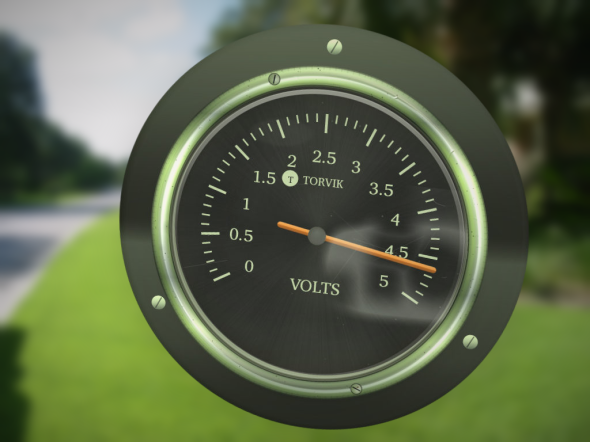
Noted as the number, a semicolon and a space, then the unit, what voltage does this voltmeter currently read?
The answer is 4.6; V
